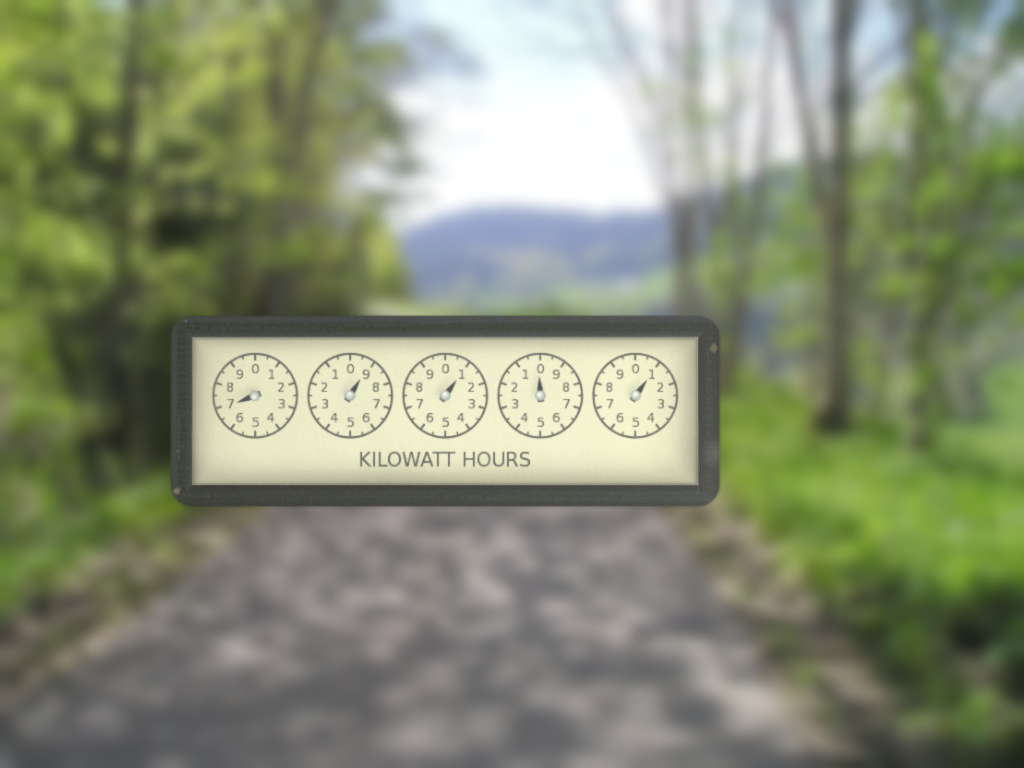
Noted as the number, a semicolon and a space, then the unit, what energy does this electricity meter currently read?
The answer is 69101; kWh
